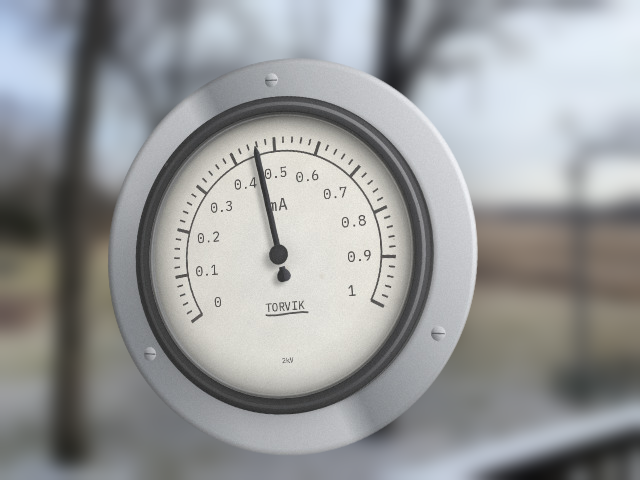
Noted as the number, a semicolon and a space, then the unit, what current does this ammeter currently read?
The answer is 0.46; mA
